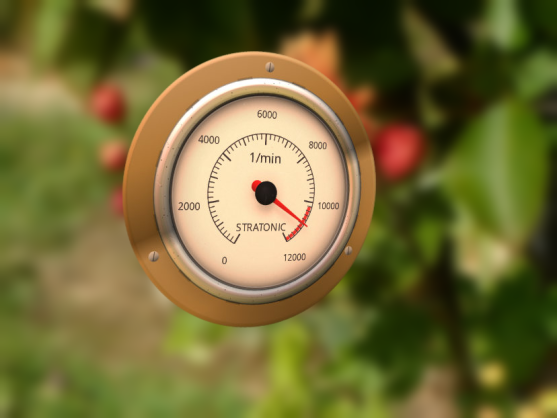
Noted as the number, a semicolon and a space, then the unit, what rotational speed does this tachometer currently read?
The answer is 11000; rpm
